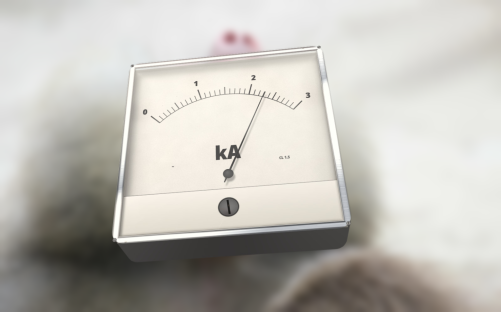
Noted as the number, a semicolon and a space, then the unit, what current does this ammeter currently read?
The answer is 2.3; kA
